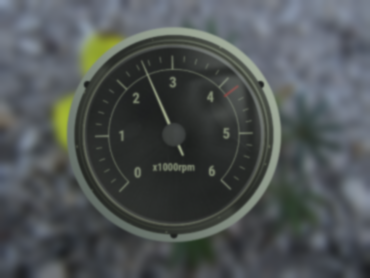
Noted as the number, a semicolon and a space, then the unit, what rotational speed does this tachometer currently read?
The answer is 2500; rpm
